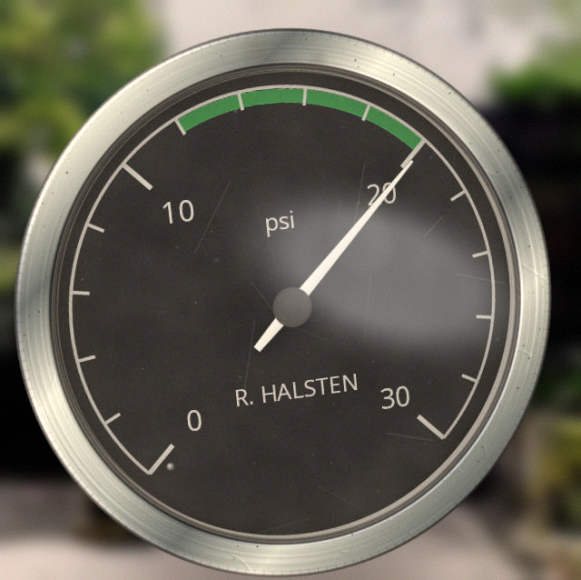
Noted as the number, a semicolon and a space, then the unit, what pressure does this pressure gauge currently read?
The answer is 20; psi
